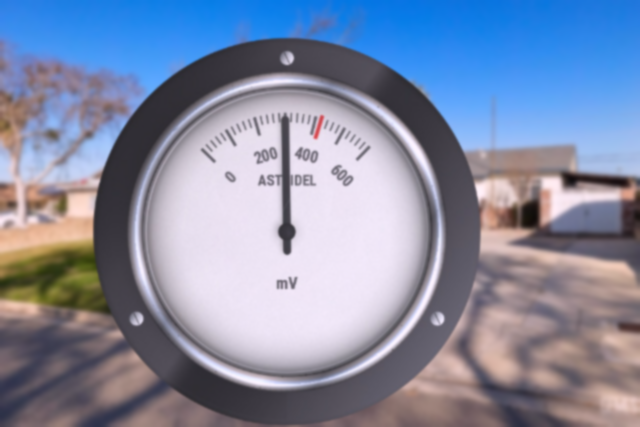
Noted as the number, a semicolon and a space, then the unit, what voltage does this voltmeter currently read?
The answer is 300; mV
